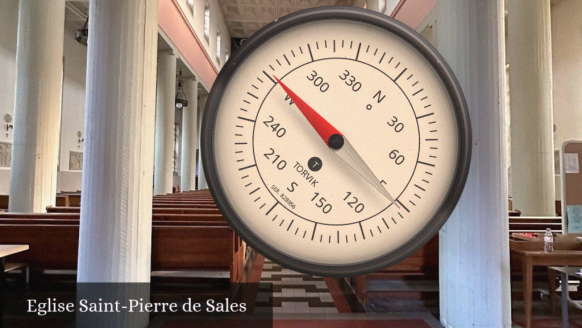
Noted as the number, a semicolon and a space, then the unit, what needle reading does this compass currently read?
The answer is 272.5; °
